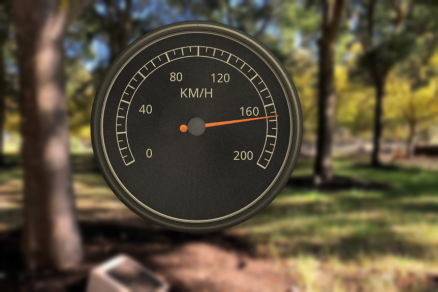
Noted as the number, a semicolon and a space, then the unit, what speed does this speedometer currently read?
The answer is 167.5; km/h
